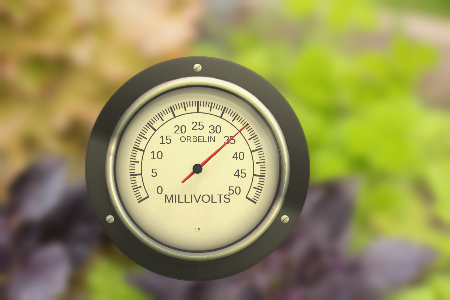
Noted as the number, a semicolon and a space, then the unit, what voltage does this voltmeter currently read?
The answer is 35; mV
